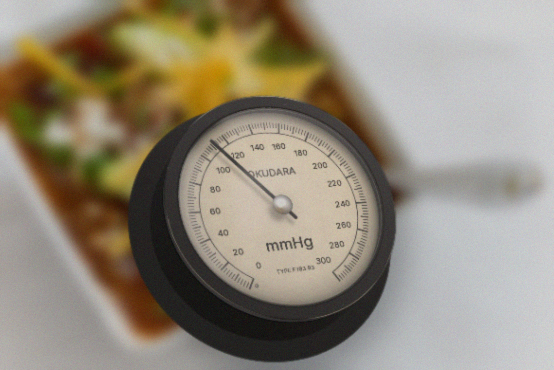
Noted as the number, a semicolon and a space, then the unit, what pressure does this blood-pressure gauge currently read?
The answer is 110; mmHg
